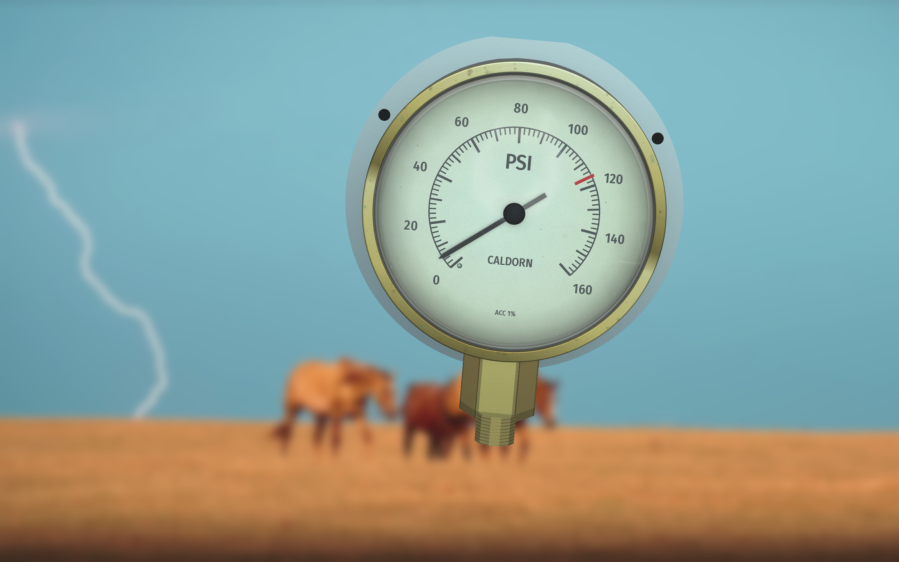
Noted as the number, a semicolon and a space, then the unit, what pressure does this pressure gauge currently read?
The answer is 6; psi
